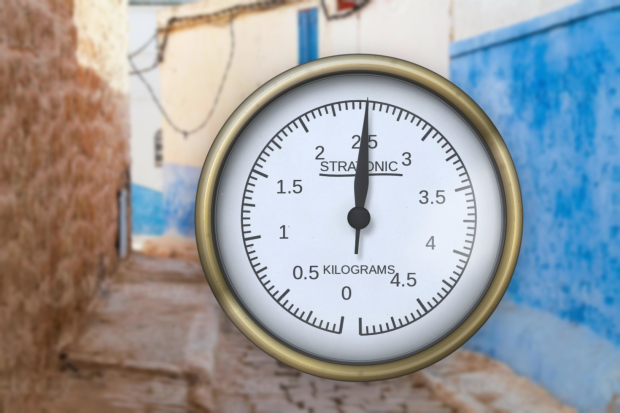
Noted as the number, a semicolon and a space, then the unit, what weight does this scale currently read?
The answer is 2.5; kg
